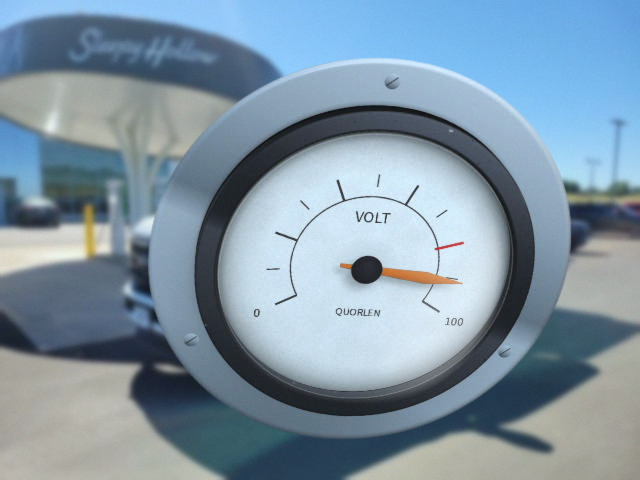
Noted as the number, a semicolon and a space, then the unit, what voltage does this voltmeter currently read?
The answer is 90; V
